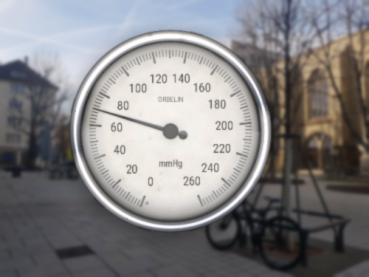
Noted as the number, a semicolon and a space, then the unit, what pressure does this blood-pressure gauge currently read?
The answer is 70; mmHg
